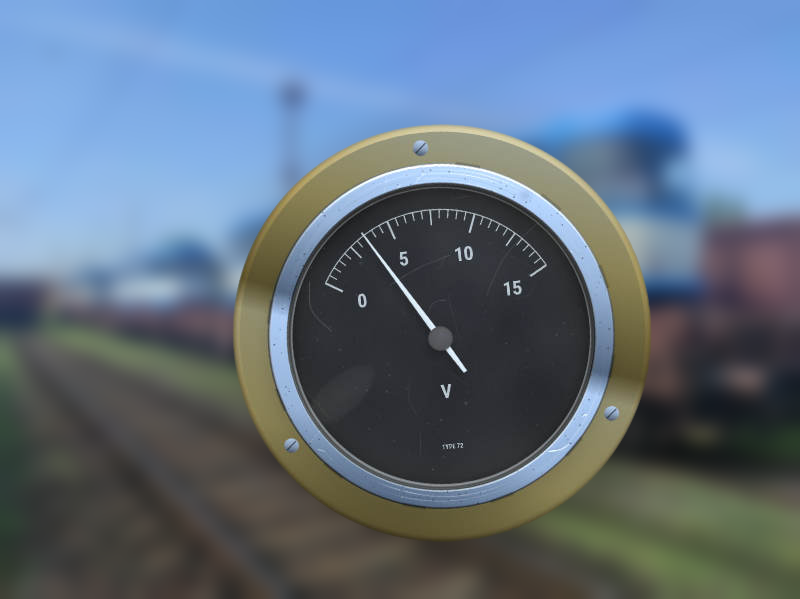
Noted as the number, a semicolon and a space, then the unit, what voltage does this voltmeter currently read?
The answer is 3.5; V
